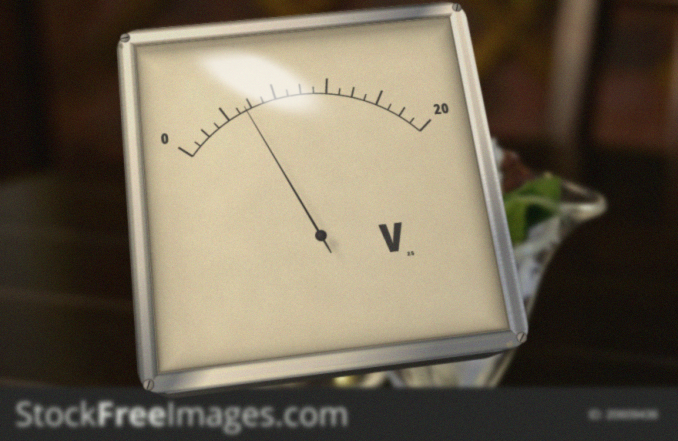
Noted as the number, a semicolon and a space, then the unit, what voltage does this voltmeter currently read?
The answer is 5.5; V
